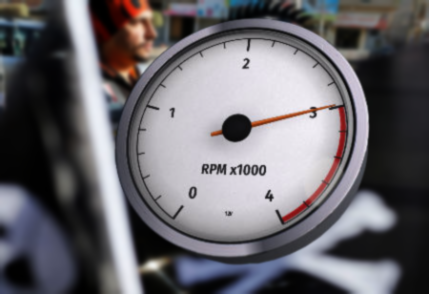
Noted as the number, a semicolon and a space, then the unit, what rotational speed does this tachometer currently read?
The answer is 3000; rpm
